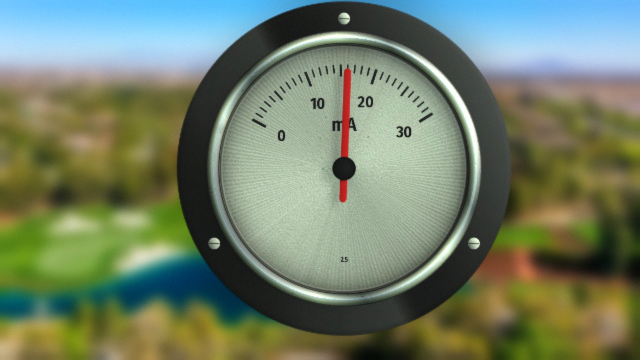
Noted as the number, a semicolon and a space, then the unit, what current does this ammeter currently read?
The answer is 16; mA
